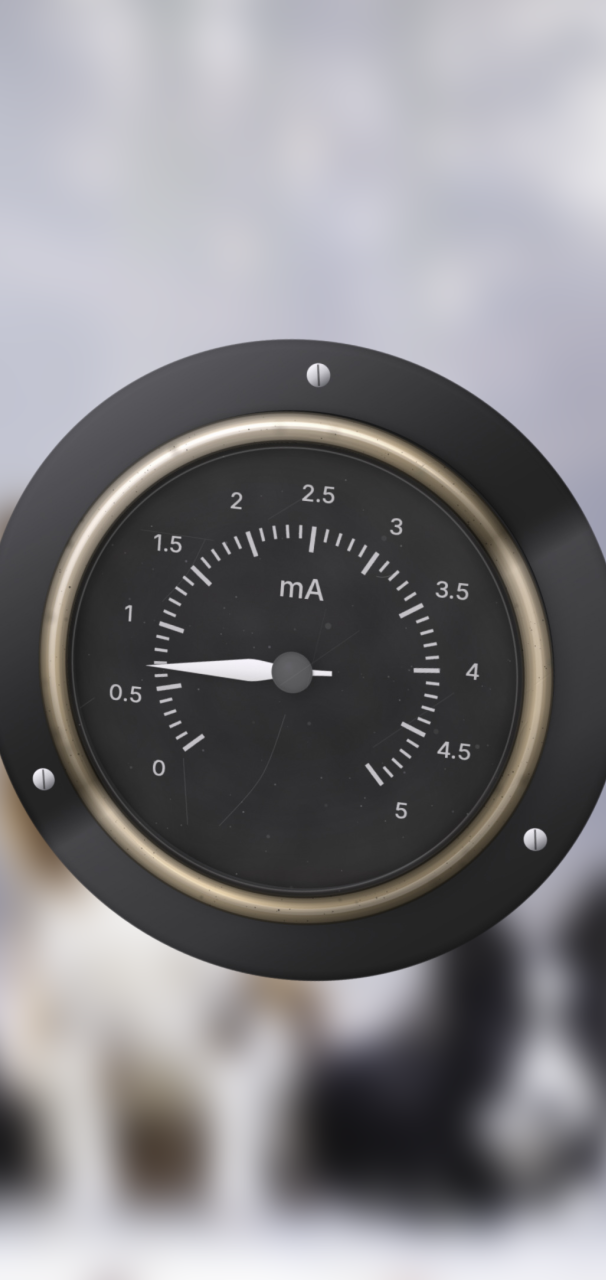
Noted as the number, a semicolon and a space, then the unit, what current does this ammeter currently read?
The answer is 0.7; mA
